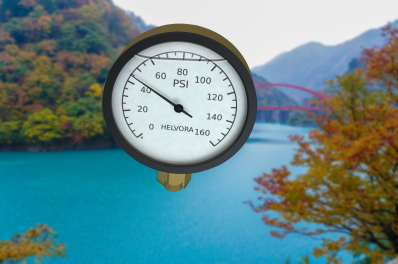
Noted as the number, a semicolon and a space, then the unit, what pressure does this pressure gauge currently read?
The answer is 45; psi
